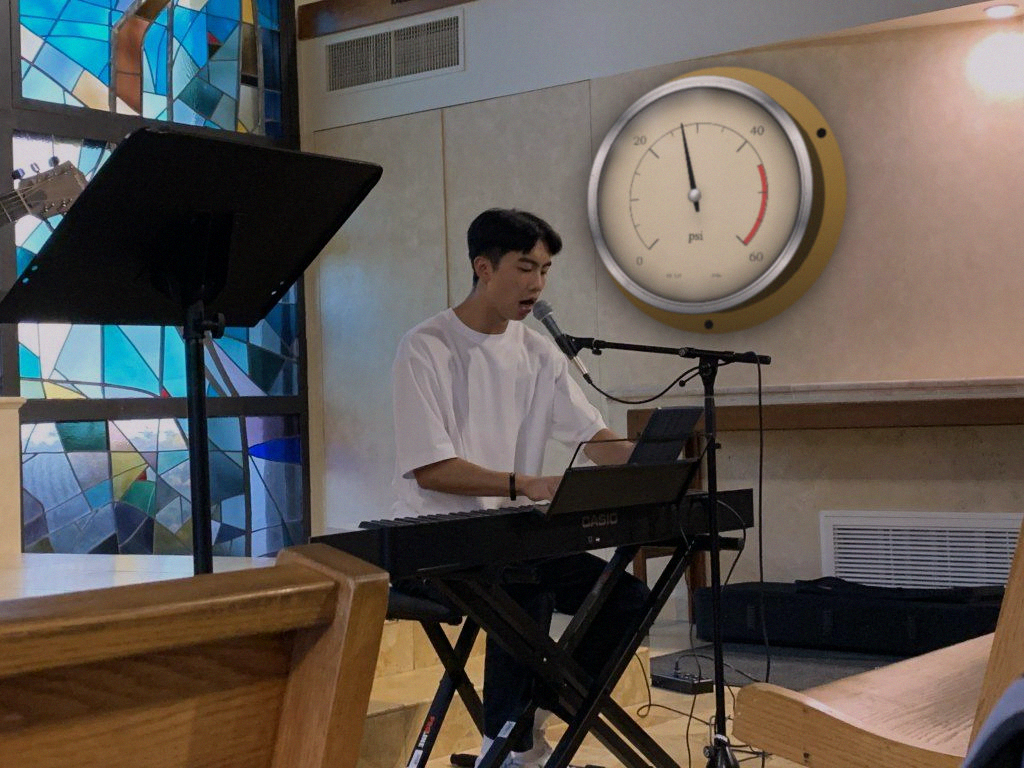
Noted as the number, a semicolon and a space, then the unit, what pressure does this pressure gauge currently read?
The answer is 27.5; psi
